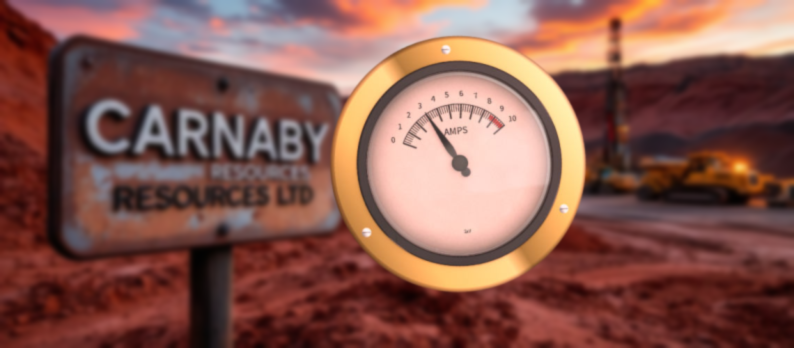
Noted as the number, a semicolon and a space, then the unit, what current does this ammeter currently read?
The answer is 3; A
